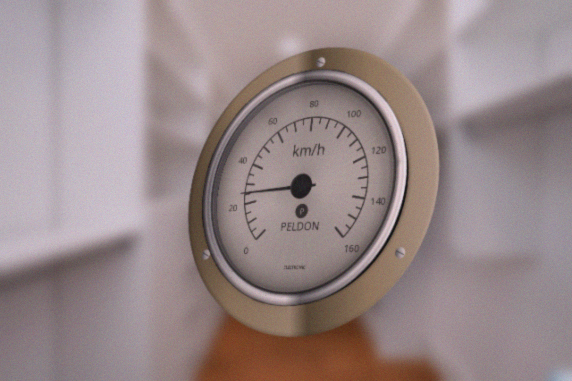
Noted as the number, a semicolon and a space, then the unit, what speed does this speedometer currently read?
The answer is 25; km/h
